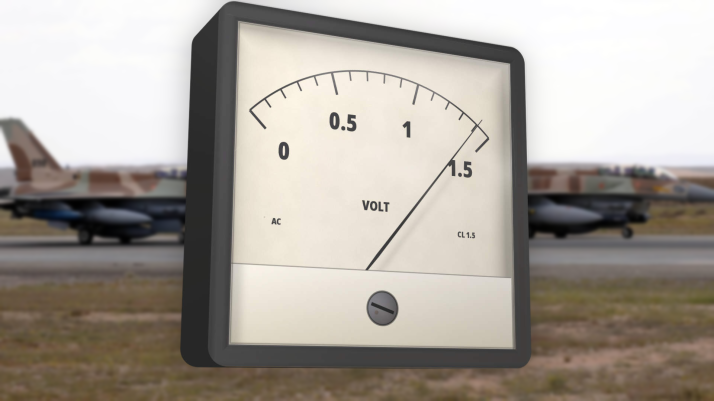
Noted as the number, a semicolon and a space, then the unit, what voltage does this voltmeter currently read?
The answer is 1.4; V
